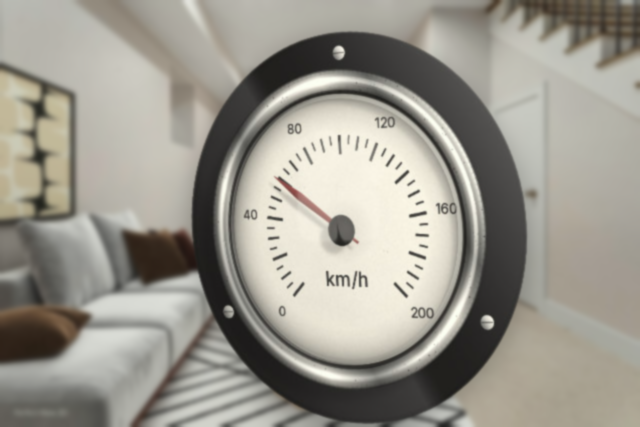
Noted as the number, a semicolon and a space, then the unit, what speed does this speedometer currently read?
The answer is 60; km/h
